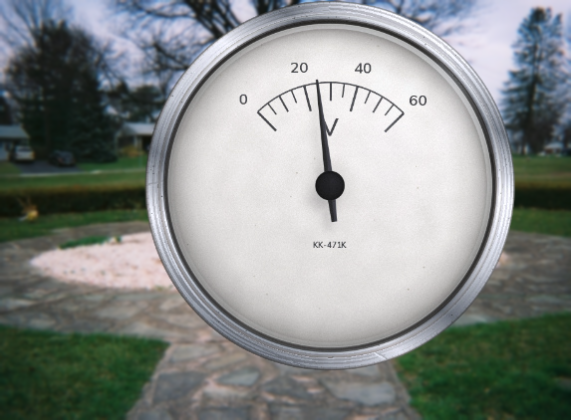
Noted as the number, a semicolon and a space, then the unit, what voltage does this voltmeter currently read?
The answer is 25; V
